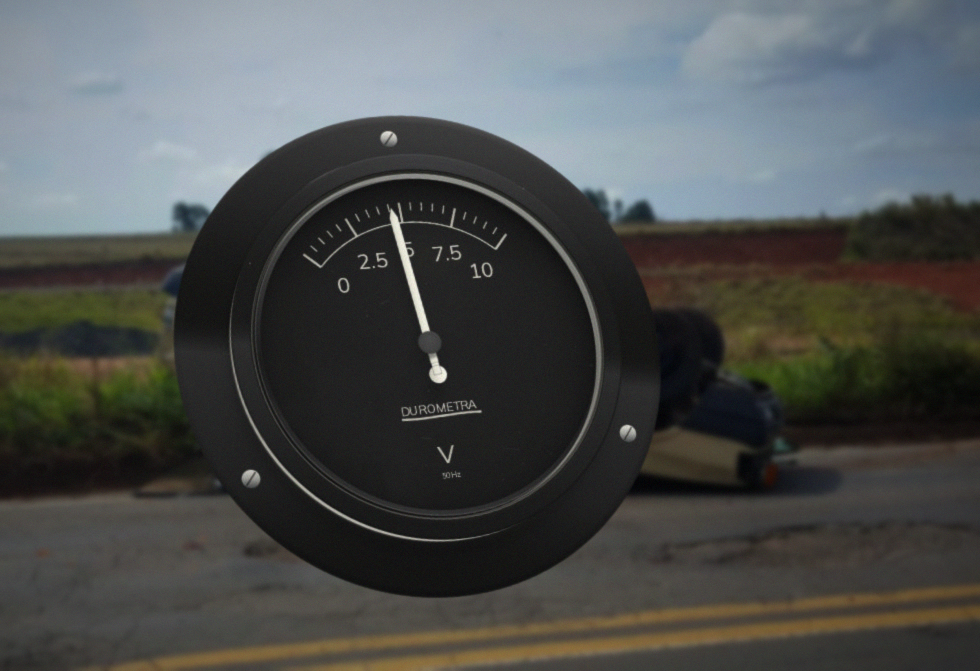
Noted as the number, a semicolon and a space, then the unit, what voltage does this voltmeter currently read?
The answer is 4.5; V
